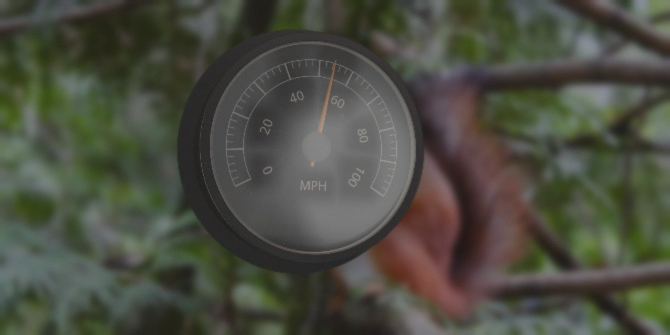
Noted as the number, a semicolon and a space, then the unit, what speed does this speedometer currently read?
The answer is 54; mph
